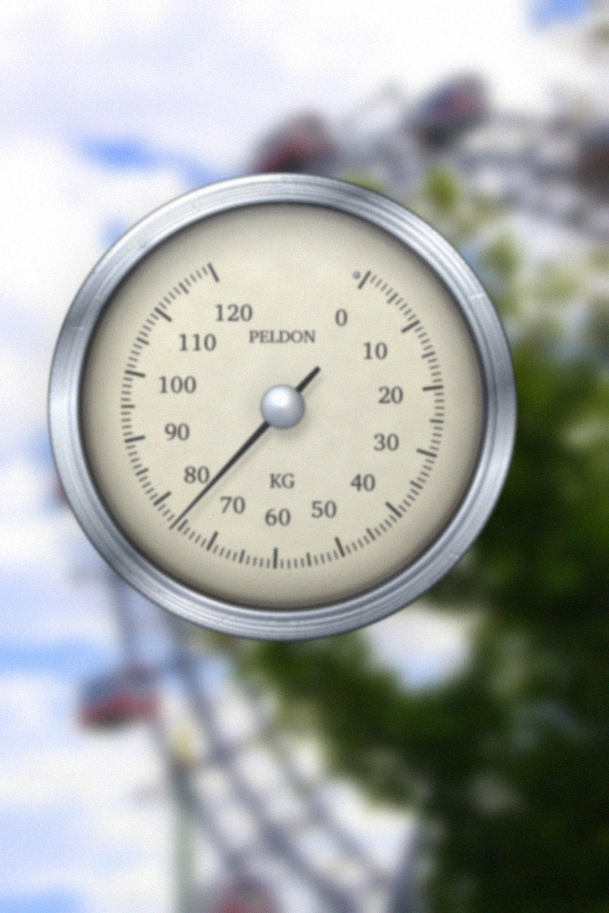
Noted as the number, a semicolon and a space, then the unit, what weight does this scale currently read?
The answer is 76; kg
